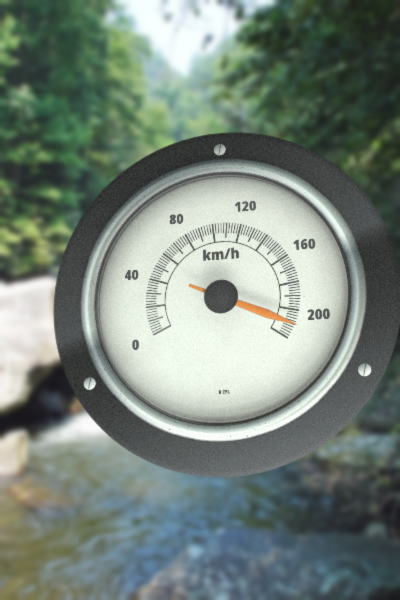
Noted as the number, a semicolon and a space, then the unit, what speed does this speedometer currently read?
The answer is 210; km/h
